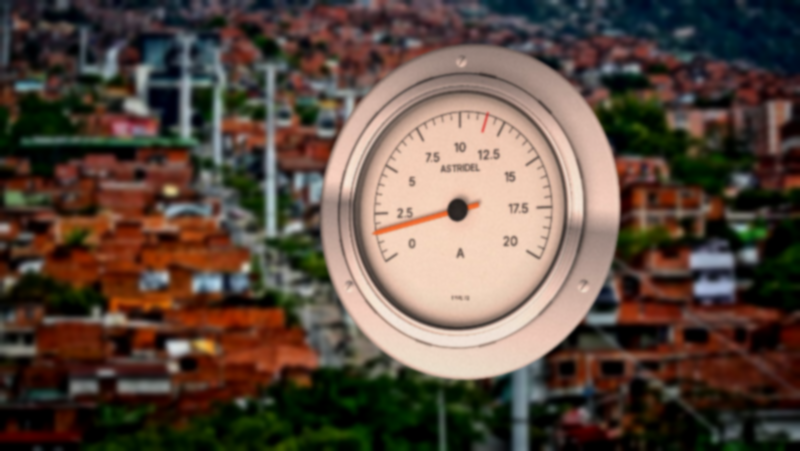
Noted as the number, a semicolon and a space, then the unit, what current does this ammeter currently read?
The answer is 1.5; A
